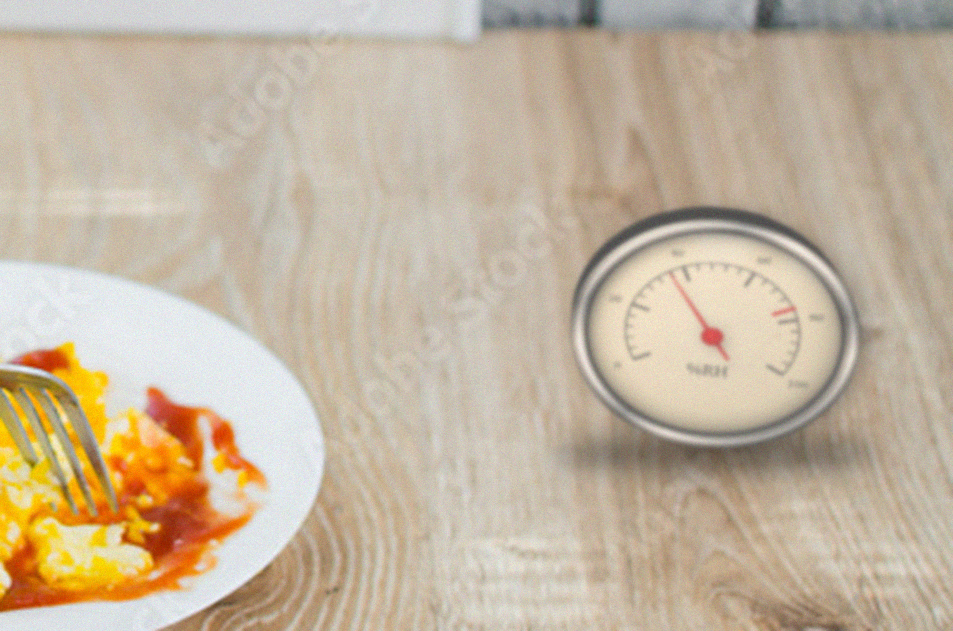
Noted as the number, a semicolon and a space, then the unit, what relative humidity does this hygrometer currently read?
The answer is 36; %
